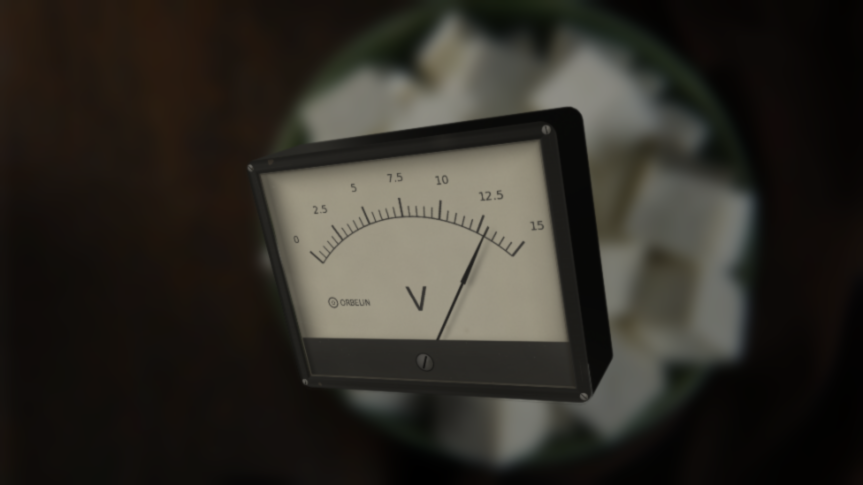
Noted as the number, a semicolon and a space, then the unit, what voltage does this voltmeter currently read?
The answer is 13; V
